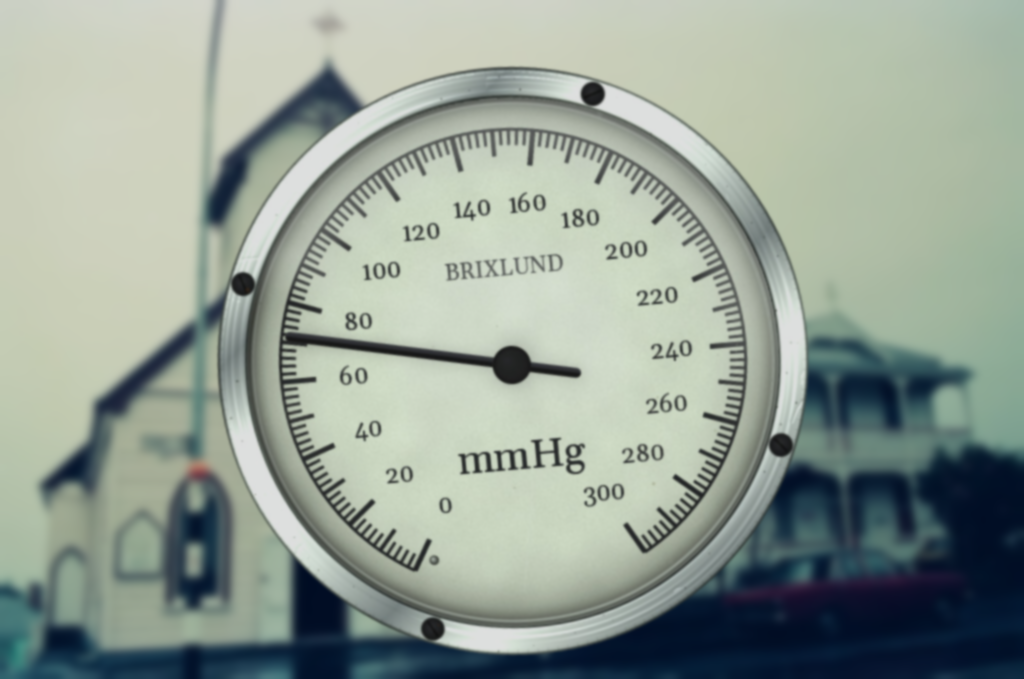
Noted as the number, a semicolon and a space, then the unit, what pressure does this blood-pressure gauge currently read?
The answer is 72; mmHg
